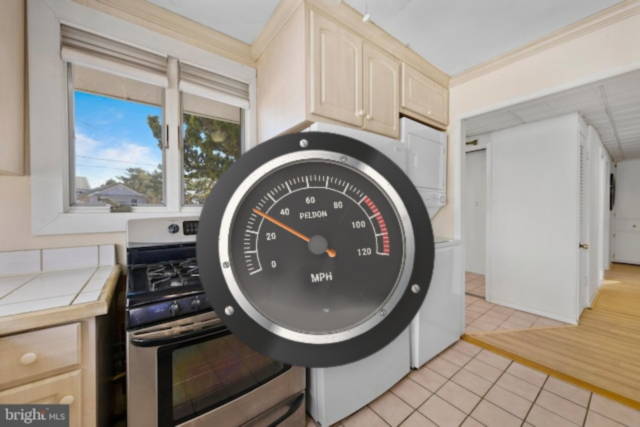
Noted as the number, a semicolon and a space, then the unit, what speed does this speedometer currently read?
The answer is 30; mph
